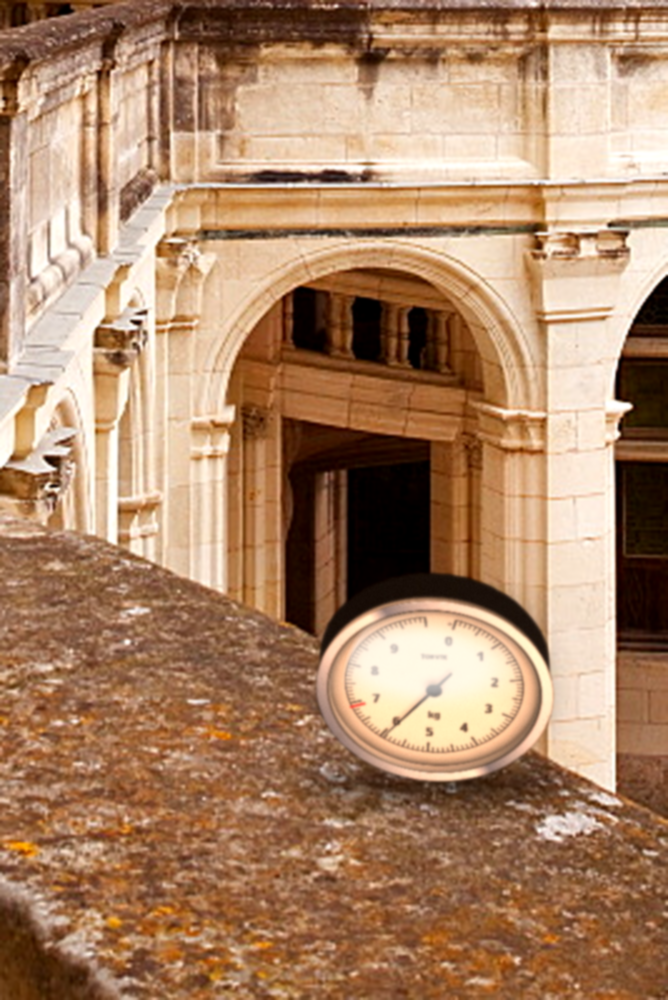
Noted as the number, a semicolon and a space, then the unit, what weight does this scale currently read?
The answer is 6; kg
